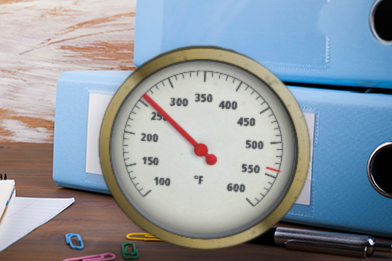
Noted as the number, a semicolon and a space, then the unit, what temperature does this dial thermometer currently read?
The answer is 260; °F
